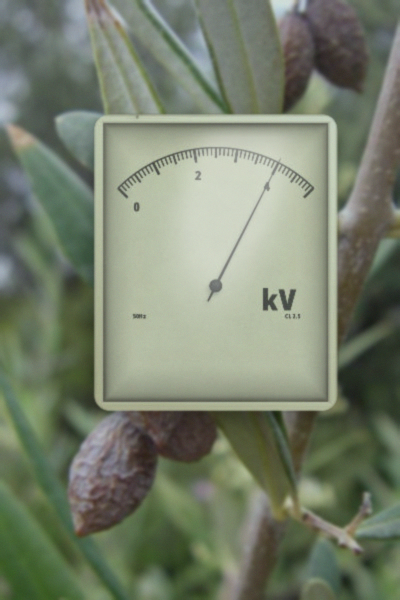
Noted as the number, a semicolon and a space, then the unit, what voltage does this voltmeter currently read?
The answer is 4; kV
